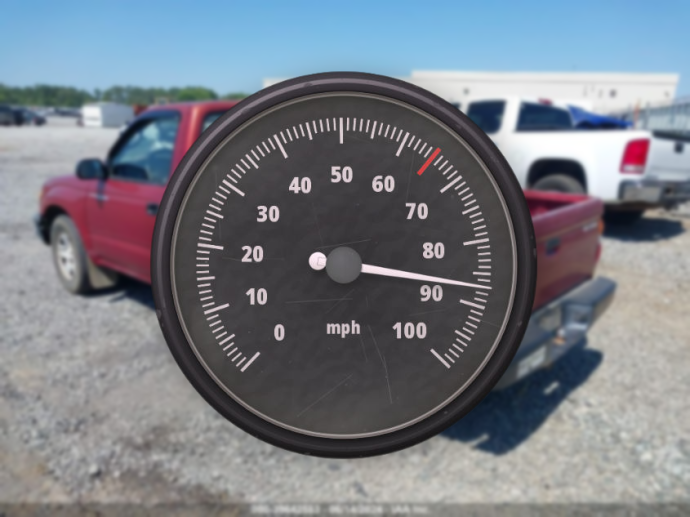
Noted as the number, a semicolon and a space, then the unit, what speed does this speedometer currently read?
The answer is 87; mph
